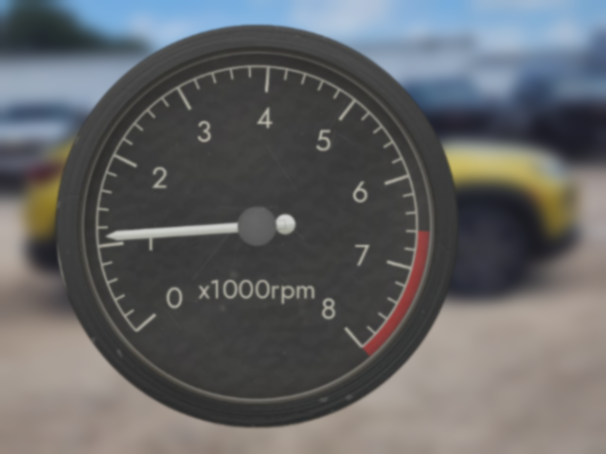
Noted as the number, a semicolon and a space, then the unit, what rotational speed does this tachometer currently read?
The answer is 1100; rpm
